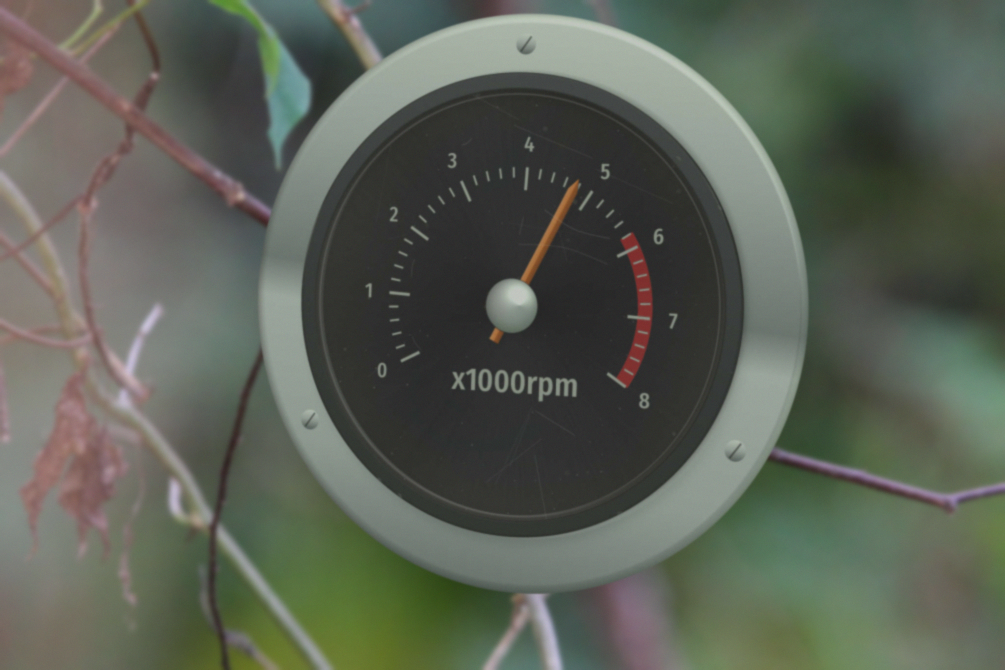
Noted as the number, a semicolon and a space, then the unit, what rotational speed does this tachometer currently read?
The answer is 4800; rpm
